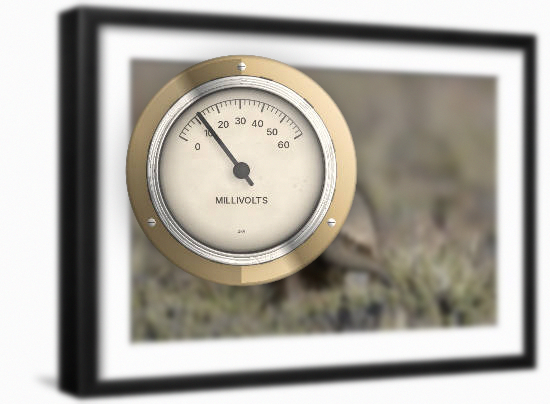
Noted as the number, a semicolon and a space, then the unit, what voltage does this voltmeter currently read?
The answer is 12; mV
